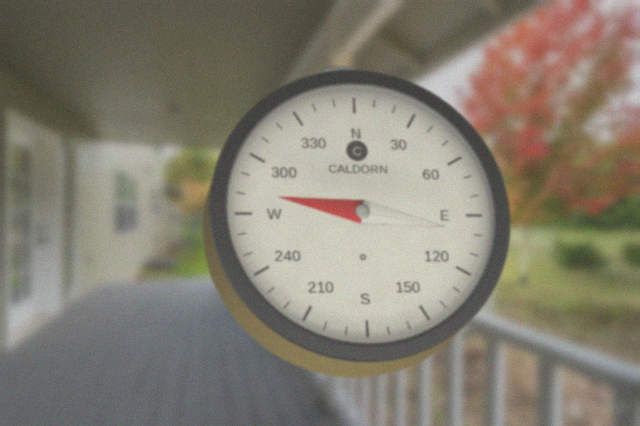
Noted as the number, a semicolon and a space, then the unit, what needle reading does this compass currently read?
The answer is 280; °
